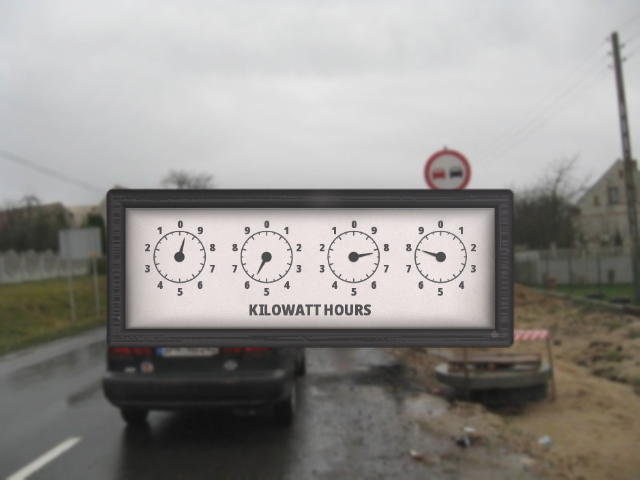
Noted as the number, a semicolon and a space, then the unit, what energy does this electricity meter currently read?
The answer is 9578; kWh
